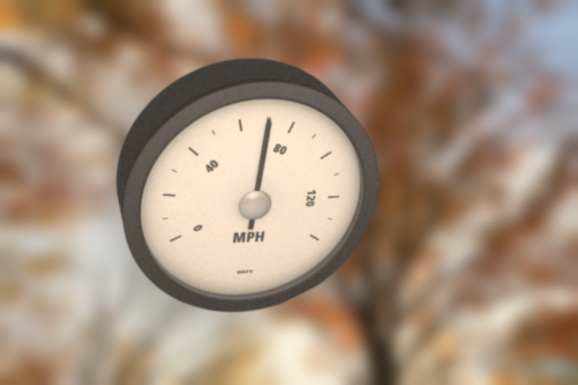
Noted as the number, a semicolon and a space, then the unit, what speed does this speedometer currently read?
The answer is 70; mph
